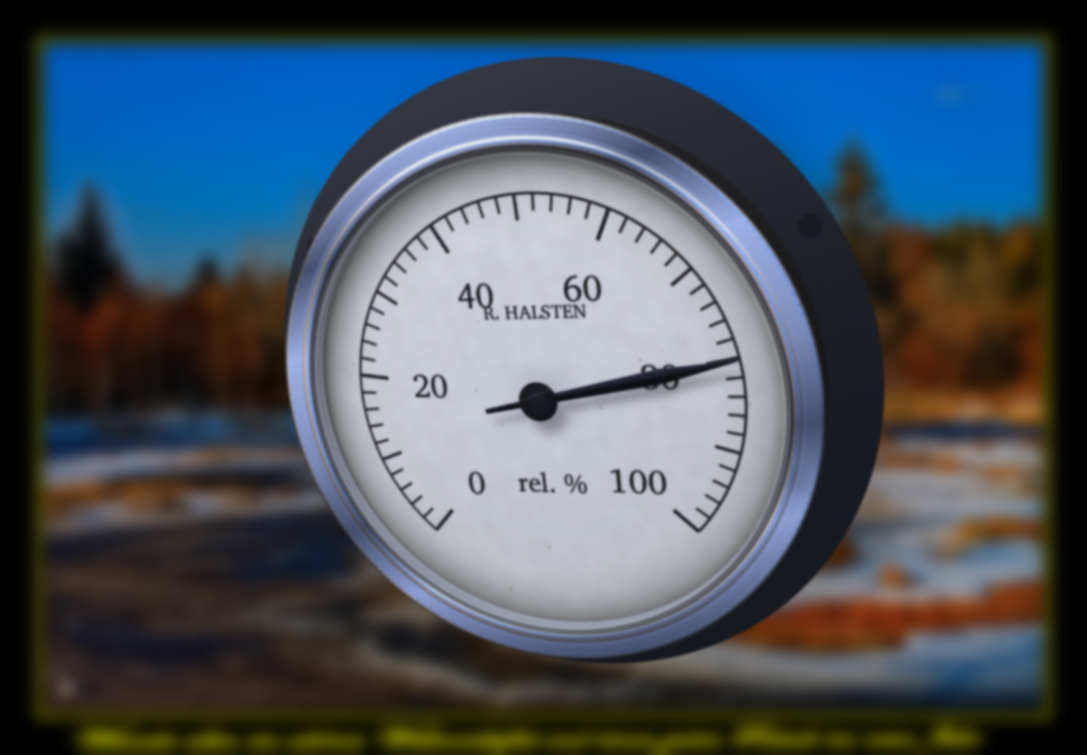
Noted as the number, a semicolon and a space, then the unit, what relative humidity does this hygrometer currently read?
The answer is 80; %
